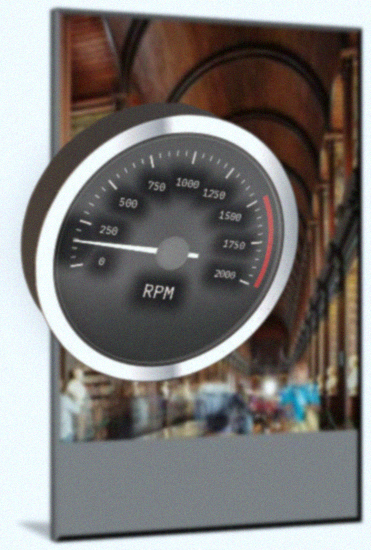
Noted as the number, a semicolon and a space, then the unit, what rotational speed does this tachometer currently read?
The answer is 150; rpm
